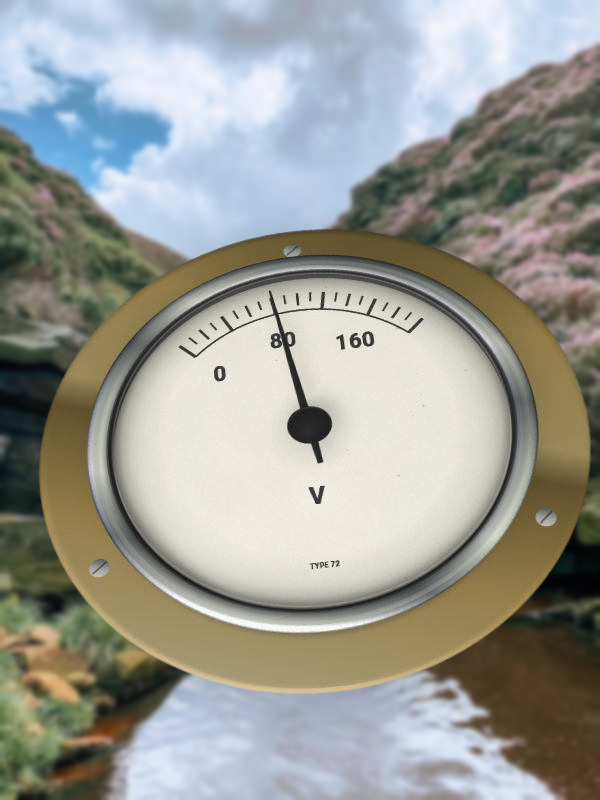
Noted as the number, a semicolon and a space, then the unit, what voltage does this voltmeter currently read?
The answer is 80; V
